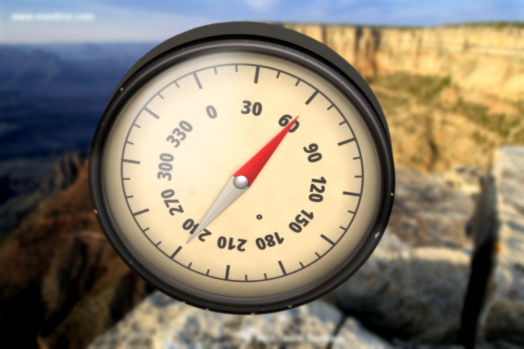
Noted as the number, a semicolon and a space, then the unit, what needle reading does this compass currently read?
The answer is 60; °
